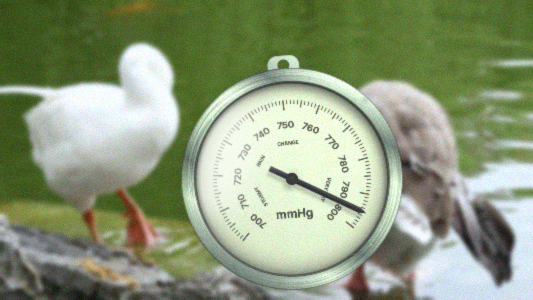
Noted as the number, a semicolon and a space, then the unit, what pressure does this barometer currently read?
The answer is 795; mmHg
